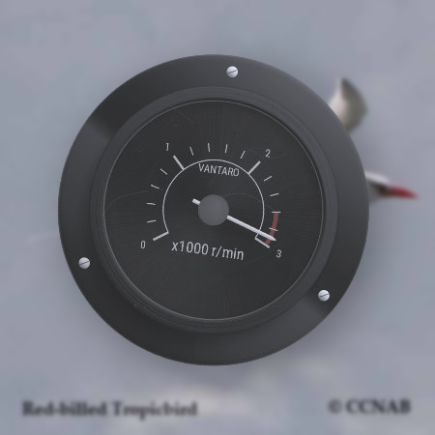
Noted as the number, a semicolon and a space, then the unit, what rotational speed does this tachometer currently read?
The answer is 2900; rpm
